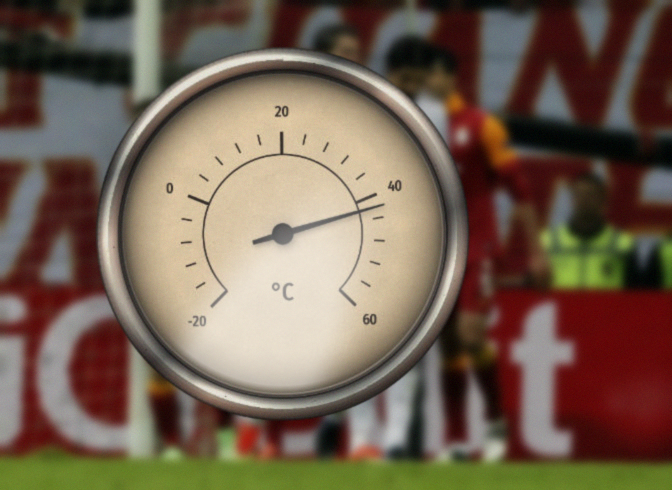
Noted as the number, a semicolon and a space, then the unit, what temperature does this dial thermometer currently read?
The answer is 42; °C
